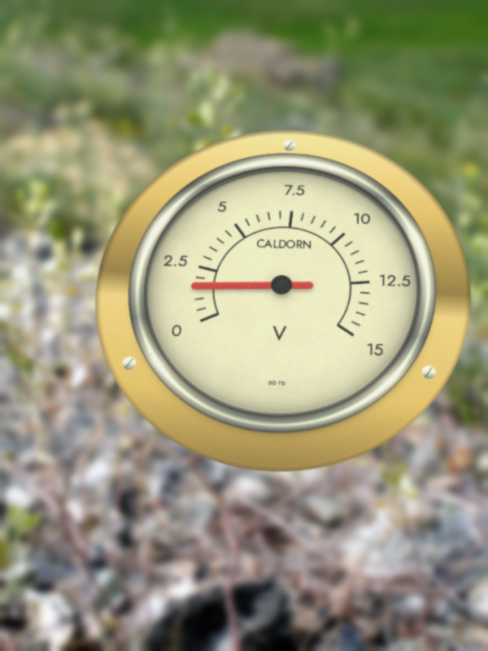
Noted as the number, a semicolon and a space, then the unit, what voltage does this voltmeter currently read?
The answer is 1.5; V
